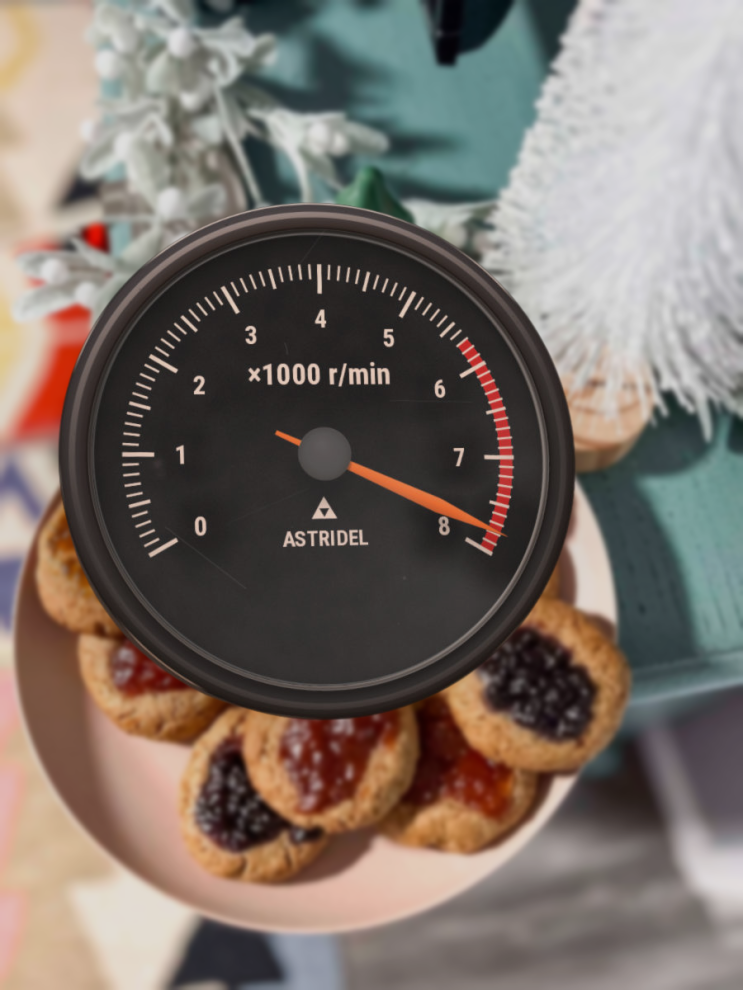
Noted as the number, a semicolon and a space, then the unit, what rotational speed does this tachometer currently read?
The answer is 7800; rpm
